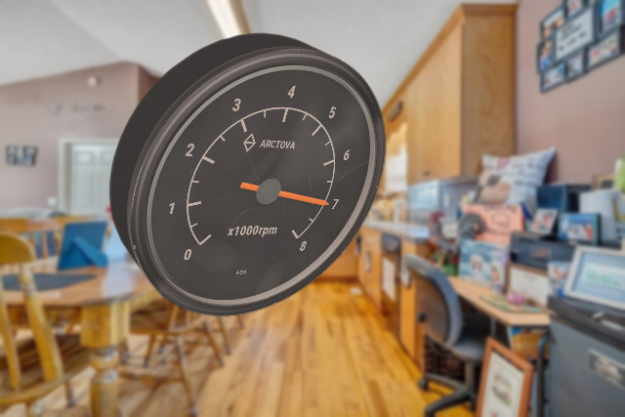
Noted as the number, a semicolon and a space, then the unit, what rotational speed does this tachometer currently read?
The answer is 7000; rpm
